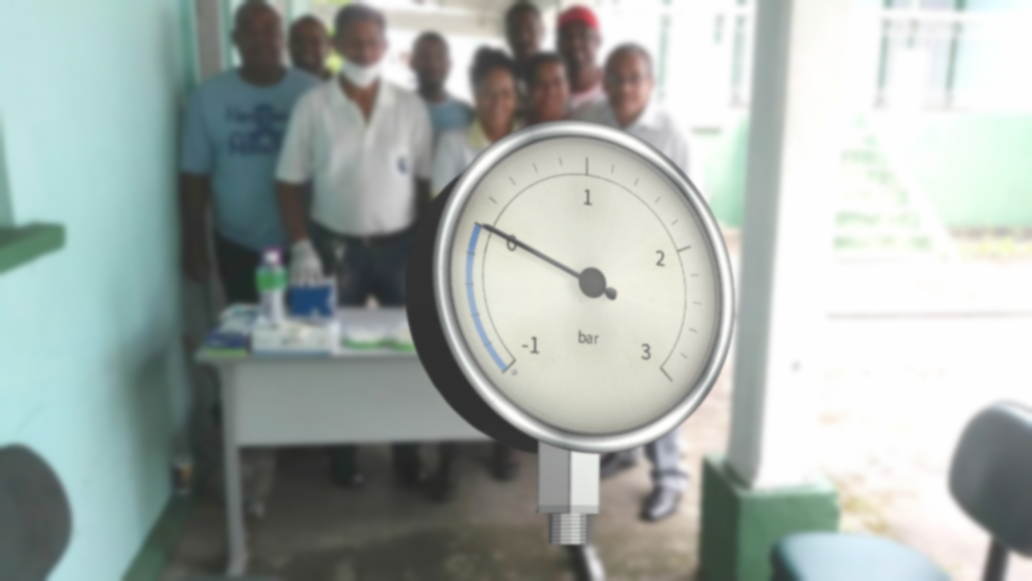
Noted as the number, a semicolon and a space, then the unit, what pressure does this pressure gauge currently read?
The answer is 0; bar
